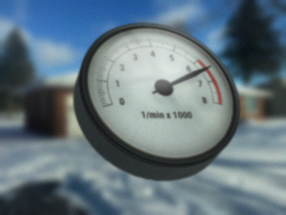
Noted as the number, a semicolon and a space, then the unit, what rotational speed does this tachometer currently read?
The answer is 6500; rpm
